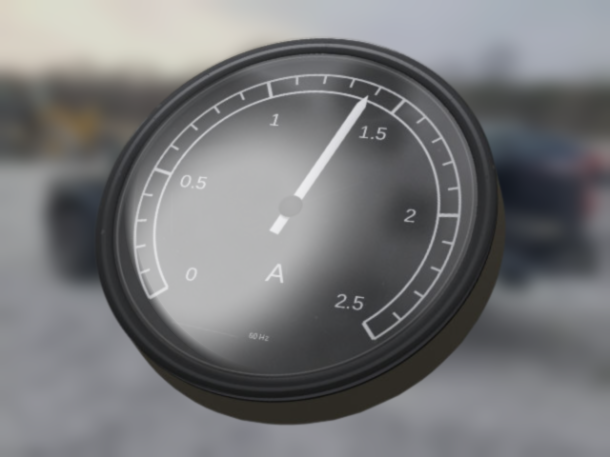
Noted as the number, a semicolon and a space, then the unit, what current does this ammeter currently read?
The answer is 1.4; A
